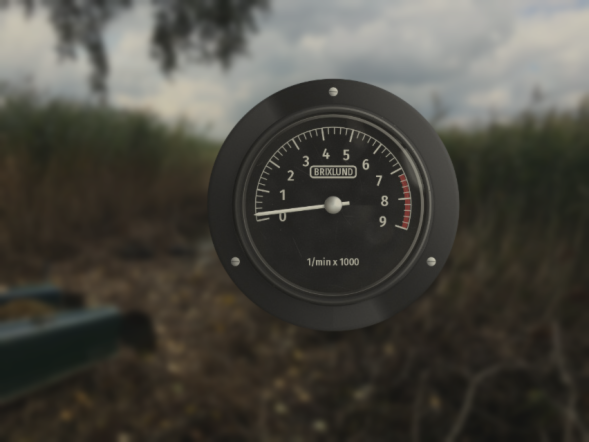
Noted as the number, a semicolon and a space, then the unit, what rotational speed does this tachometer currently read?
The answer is 200; rpm
